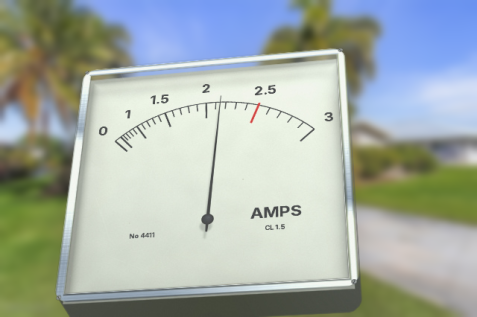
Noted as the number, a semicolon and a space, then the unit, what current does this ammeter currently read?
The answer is 2.15; A
